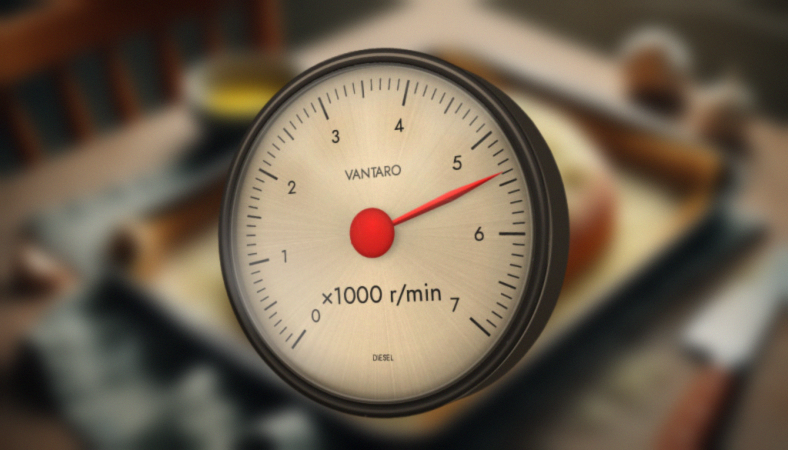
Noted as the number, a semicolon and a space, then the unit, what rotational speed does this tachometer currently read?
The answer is 5400; rpm
